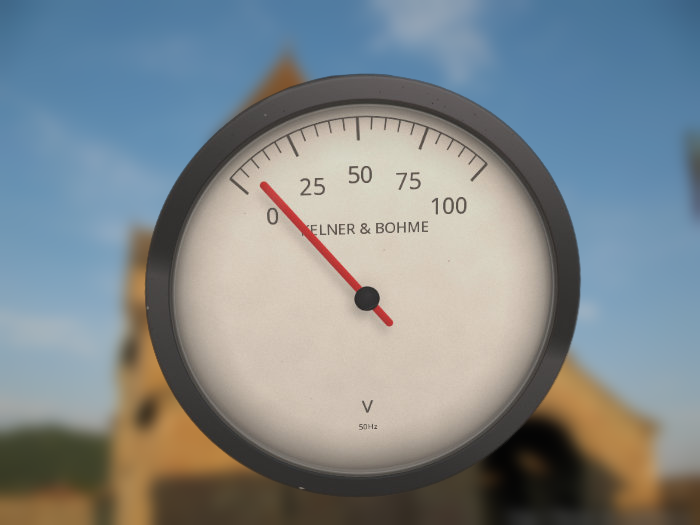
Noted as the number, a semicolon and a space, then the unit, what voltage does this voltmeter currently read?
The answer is 7.5; V
